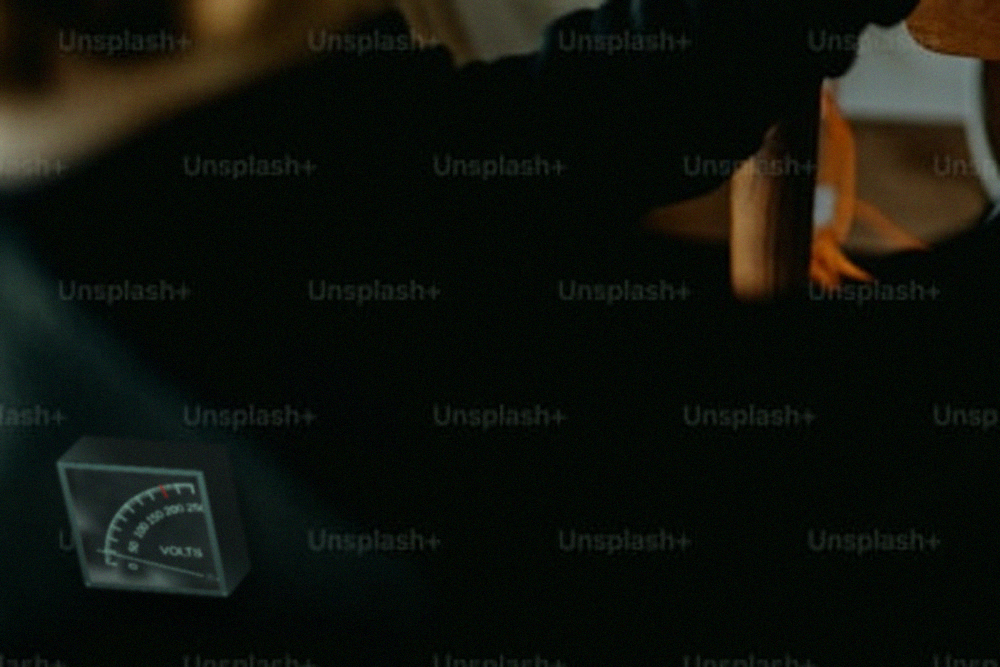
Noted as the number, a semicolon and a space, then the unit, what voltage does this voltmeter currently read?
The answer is 25; V
